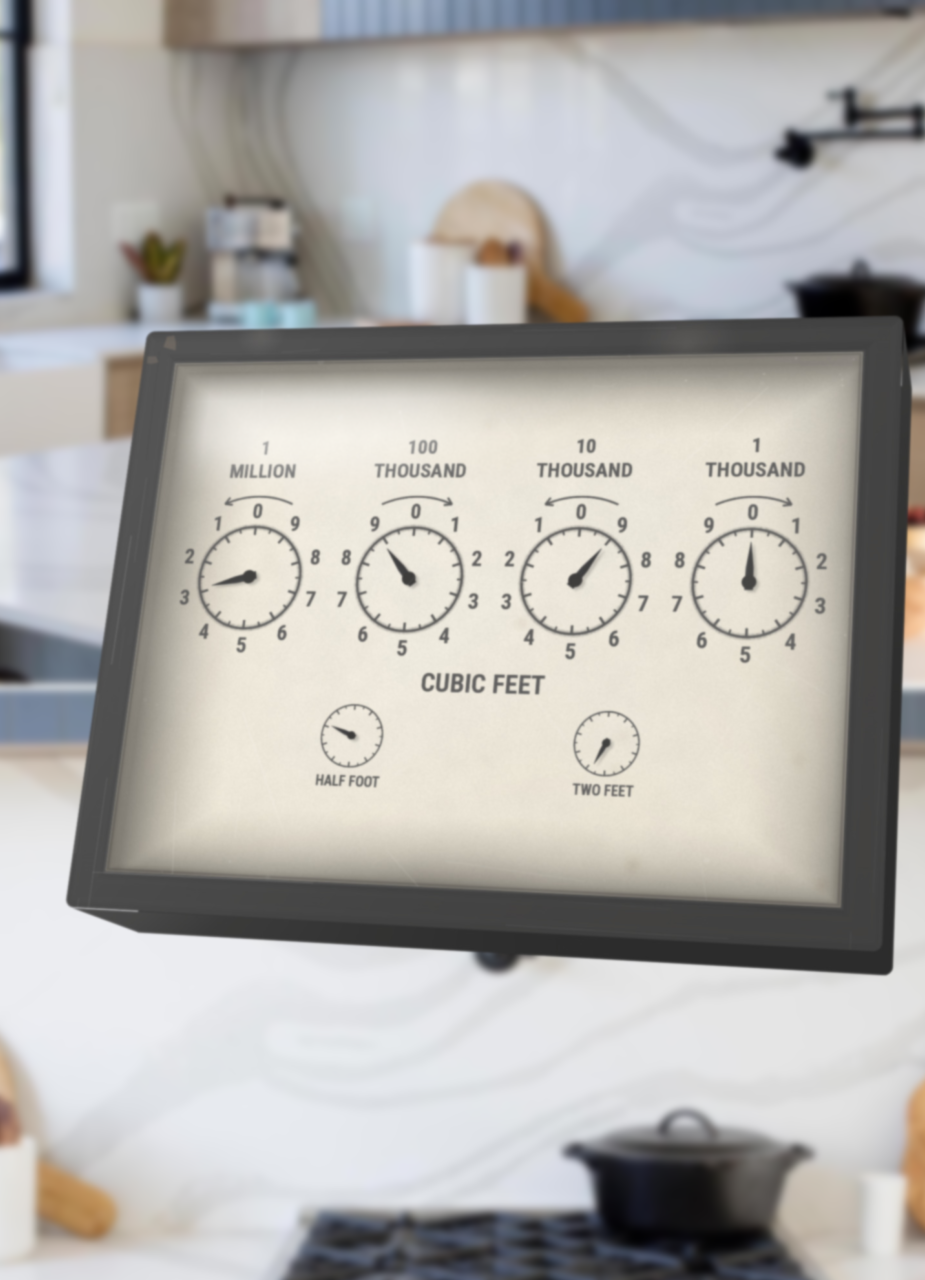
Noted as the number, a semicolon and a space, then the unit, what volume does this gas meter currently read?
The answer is 289000; ft³
